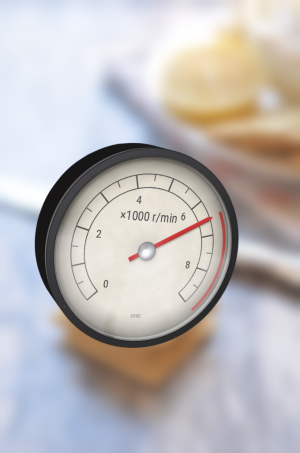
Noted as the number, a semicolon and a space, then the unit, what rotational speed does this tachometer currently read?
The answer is 6500; rpm
